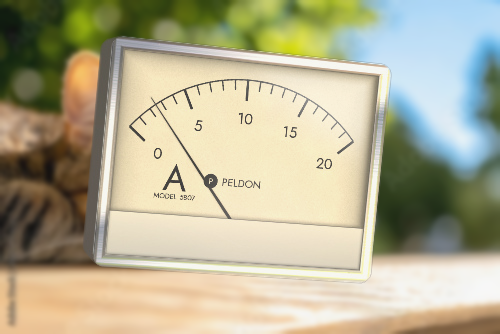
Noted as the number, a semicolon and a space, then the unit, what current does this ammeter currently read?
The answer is 2.5; A
